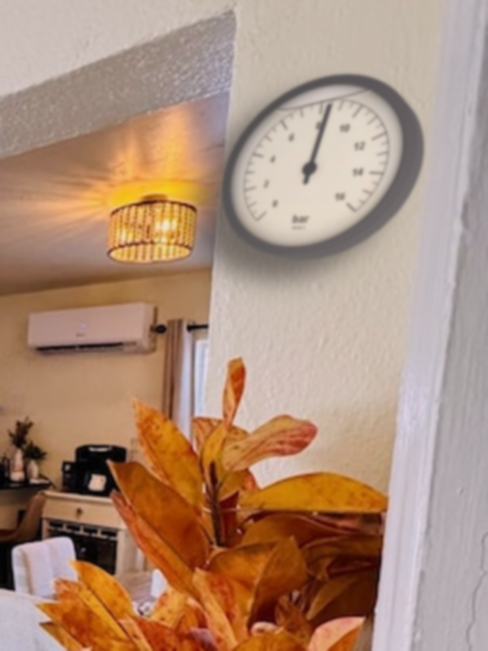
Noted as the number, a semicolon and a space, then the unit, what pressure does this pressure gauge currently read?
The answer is 8.5; bar
